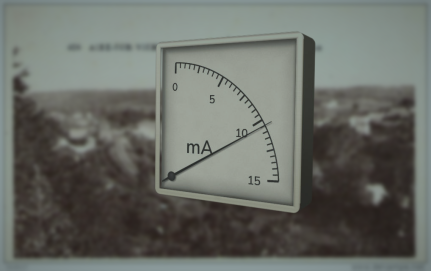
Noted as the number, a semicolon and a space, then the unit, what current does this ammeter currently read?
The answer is 10.5; mA
